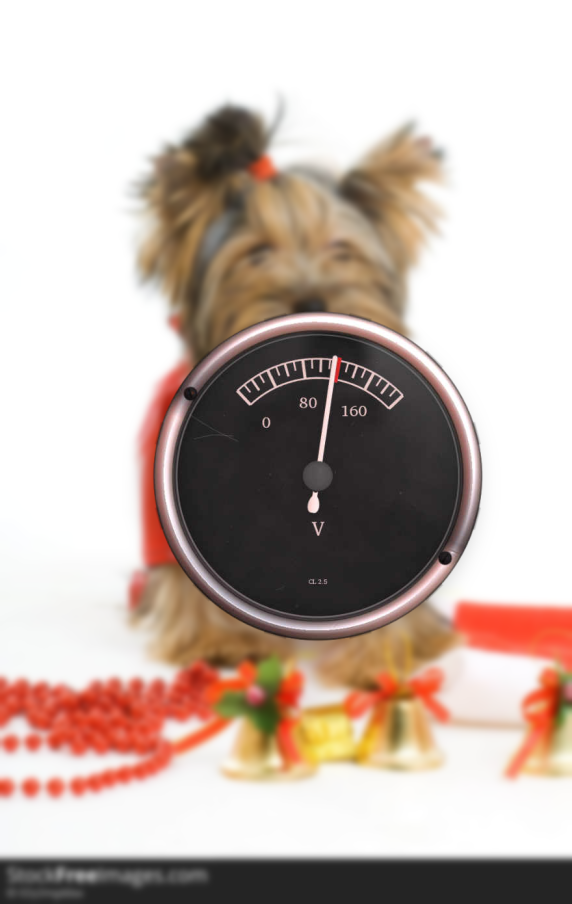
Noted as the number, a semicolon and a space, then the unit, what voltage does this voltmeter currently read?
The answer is 115; V
